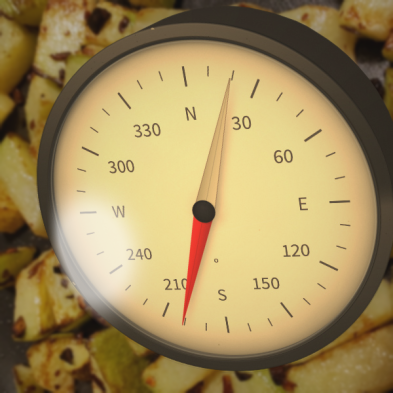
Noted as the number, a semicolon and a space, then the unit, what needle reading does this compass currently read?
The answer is 200; °
